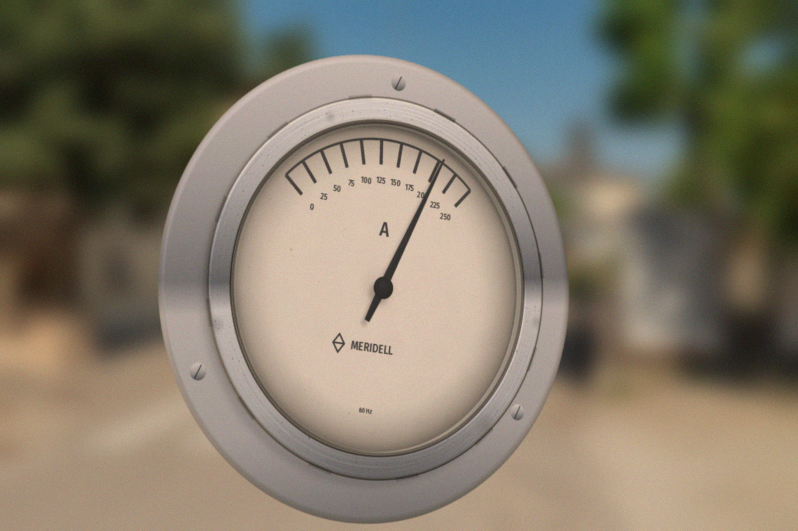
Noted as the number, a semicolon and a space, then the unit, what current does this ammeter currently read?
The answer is 200; A
